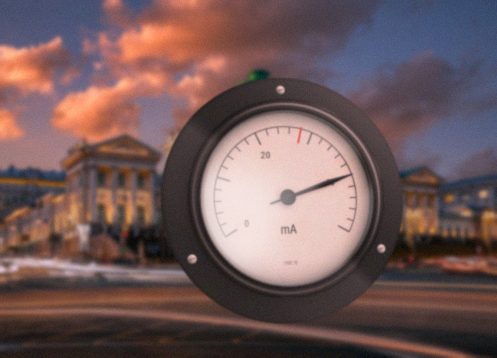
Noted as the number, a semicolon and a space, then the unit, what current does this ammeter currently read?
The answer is 40; mA
